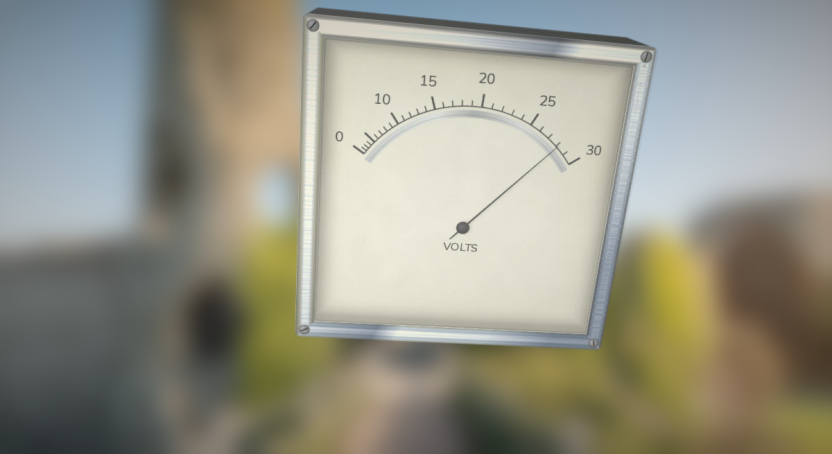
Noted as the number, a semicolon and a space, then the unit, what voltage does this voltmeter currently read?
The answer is 28; V
